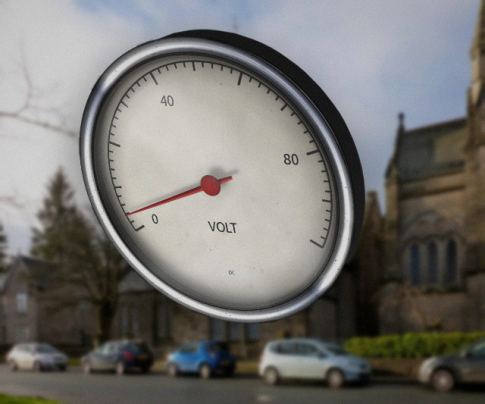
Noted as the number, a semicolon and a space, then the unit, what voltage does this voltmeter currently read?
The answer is 4; V
